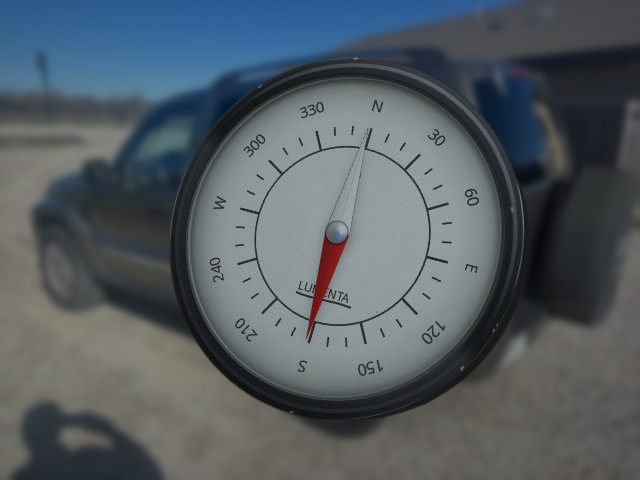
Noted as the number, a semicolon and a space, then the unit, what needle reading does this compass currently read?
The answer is 180; °
